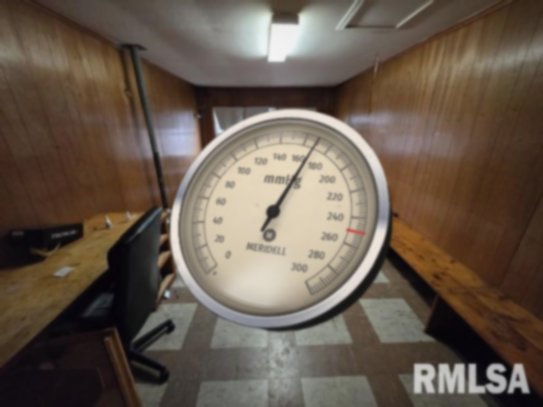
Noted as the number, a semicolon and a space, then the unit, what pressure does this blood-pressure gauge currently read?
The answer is 170; mmHg
